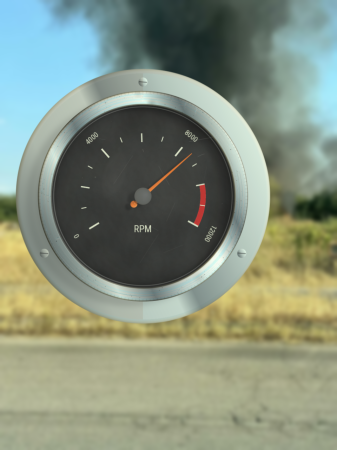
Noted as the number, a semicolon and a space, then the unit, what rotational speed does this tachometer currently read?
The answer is 8500; rpm
